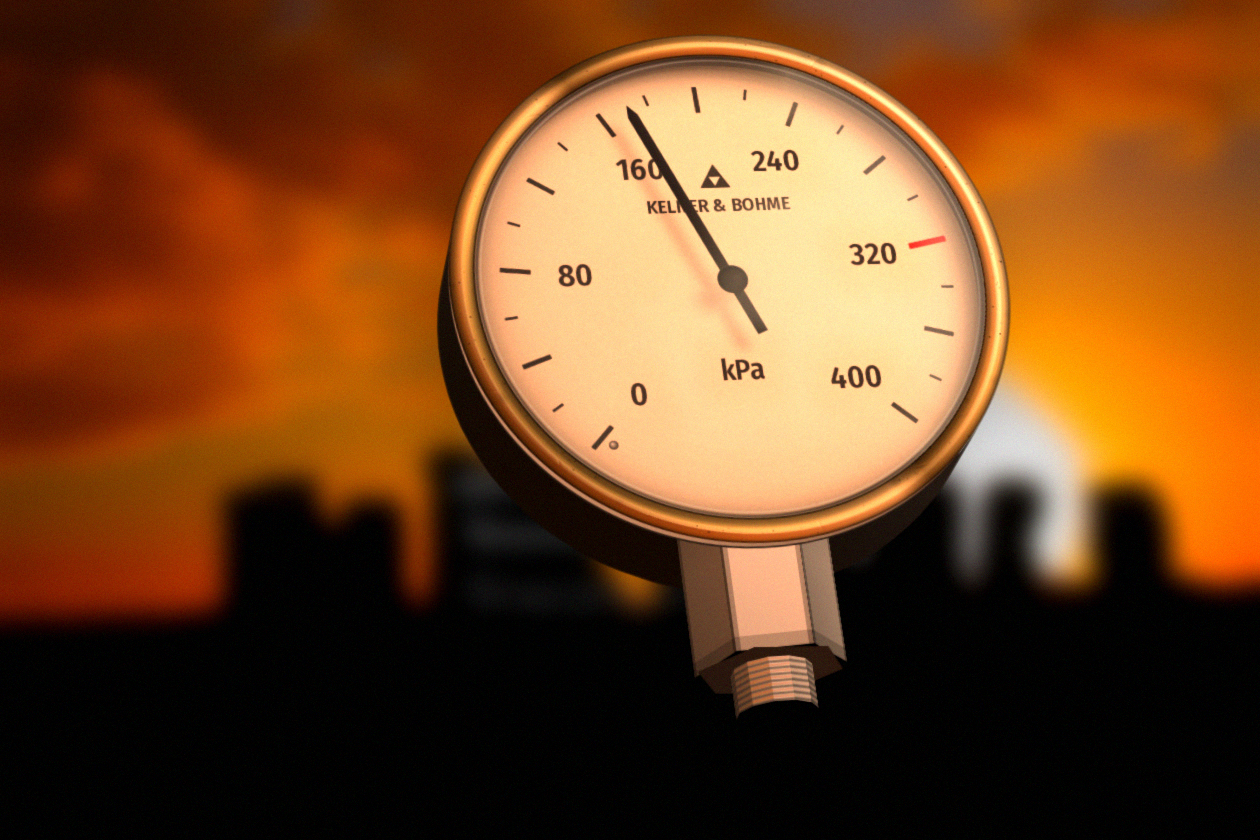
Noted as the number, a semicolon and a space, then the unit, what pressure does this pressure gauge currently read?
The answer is 170; kPa
